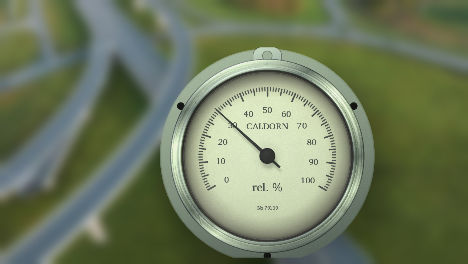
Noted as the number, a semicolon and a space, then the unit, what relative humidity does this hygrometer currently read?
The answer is 30; %
